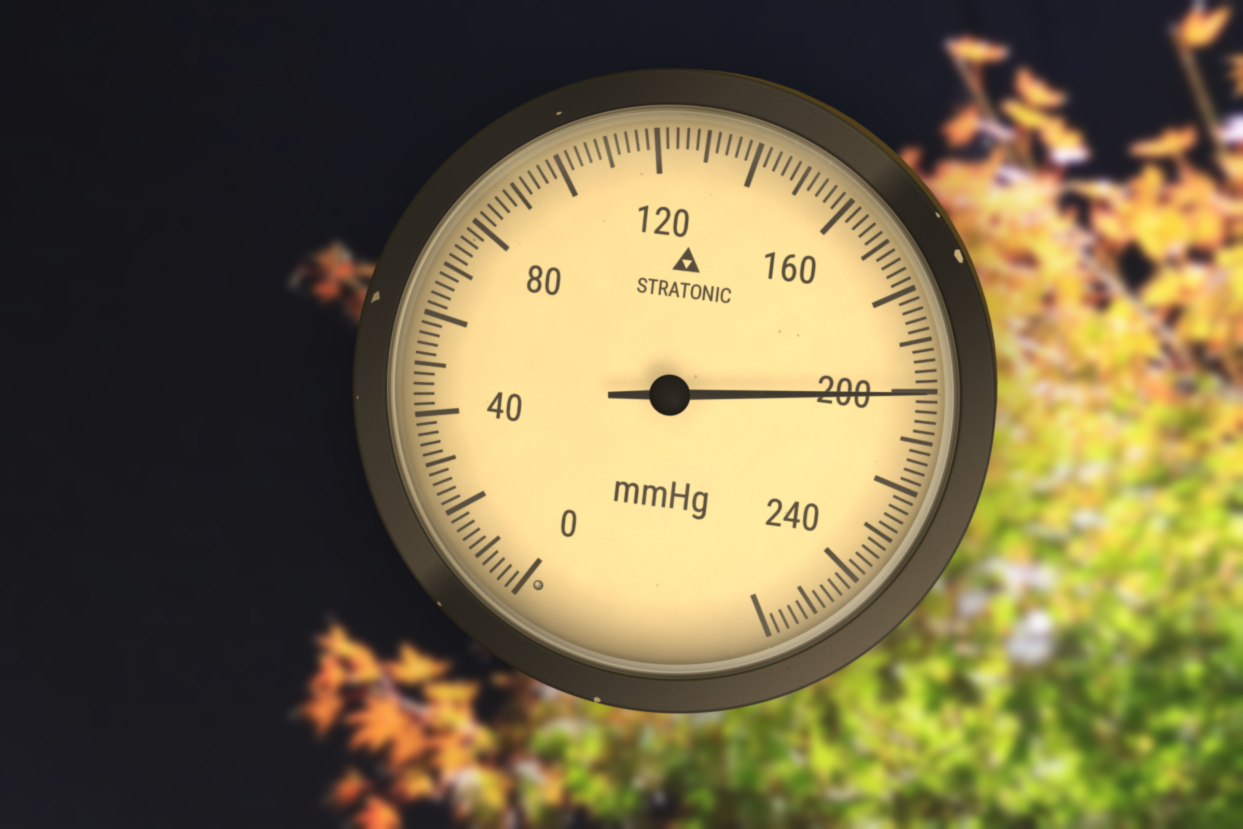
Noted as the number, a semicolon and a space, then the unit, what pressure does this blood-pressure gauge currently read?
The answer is 200; mmHg
